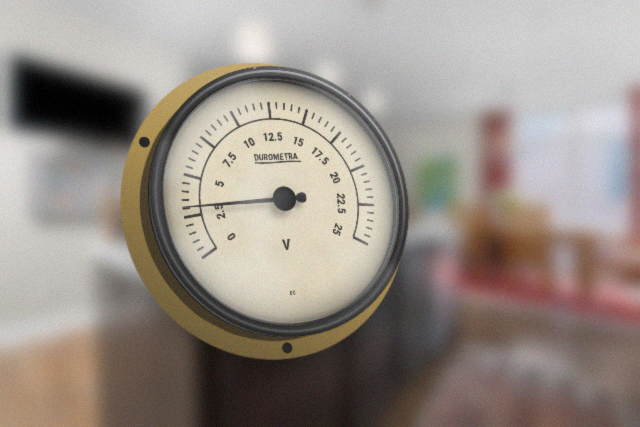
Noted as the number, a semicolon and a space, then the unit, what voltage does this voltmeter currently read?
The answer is 3; V
